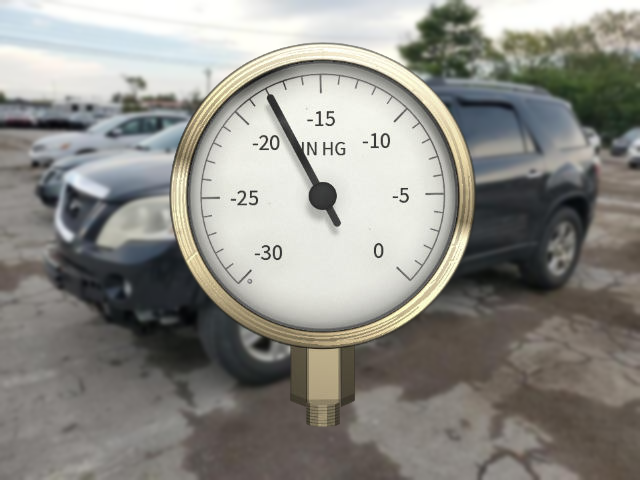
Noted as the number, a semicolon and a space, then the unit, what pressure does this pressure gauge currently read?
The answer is -18; inHg
